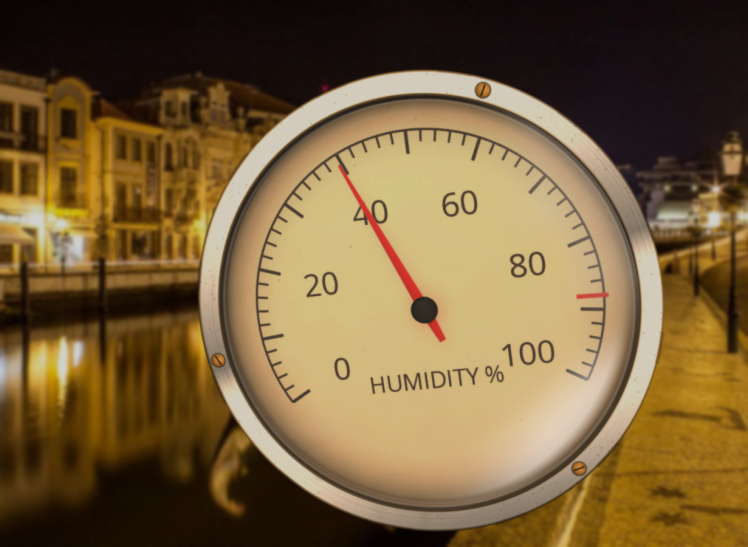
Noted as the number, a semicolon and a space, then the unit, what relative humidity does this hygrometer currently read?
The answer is 40; %
